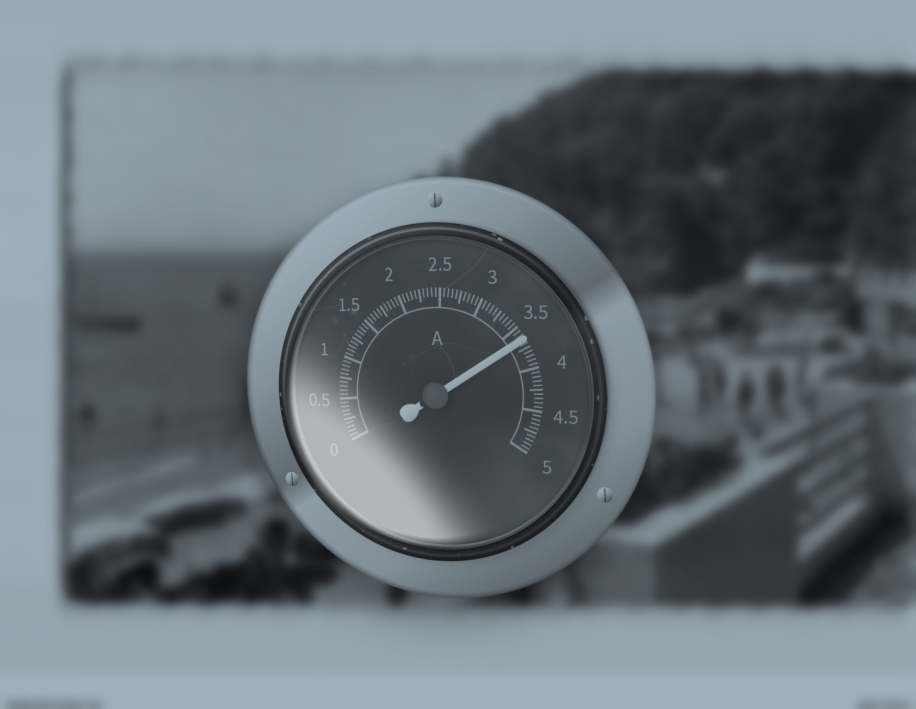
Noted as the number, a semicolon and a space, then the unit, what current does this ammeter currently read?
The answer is 3.65; A
